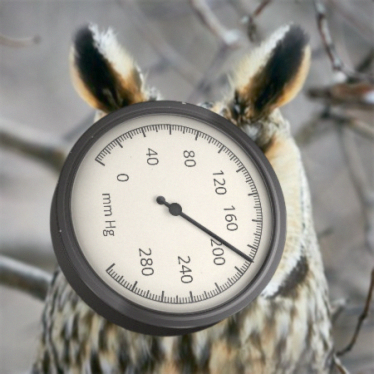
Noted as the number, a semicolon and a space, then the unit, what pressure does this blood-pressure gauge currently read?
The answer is 190; mmHg
